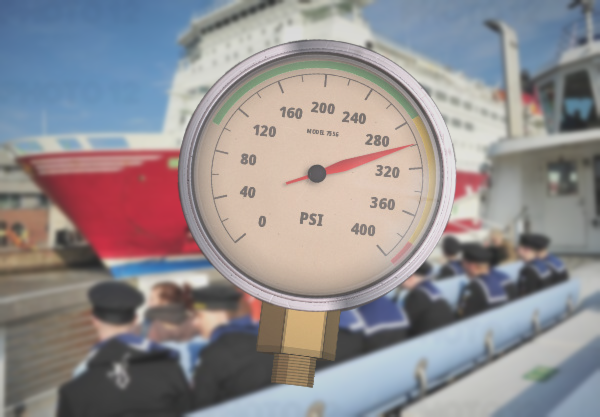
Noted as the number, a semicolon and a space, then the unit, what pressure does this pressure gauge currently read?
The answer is 300; psi
